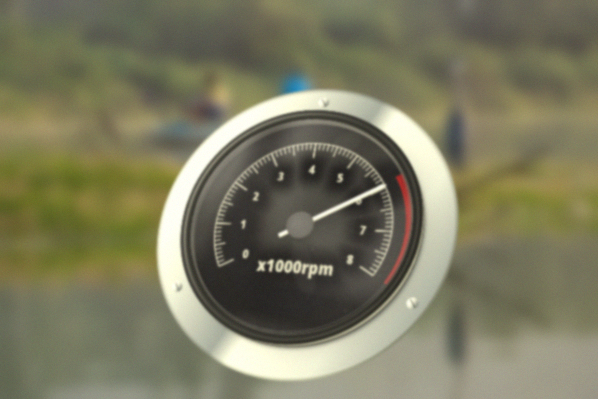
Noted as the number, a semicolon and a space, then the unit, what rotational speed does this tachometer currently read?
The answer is 6000; rpm
